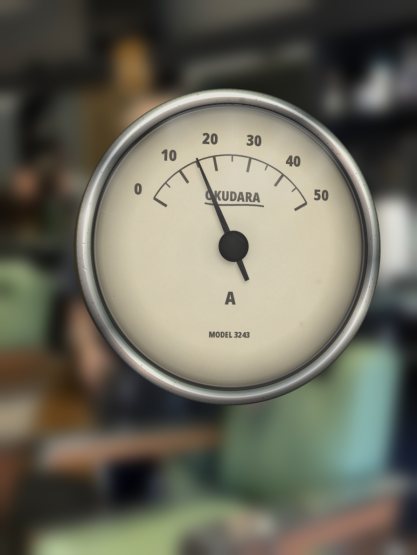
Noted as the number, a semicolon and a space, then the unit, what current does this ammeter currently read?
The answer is 15; A
